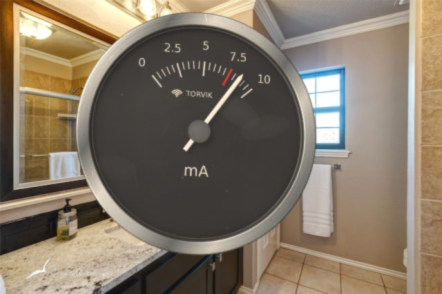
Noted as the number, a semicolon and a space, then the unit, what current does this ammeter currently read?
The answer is 8.5; mA
